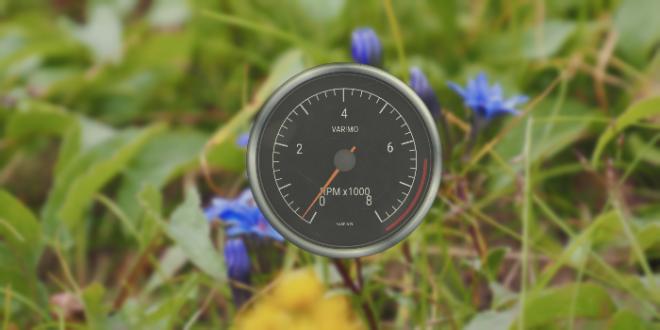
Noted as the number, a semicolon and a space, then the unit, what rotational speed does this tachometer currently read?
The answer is 200; rpm
